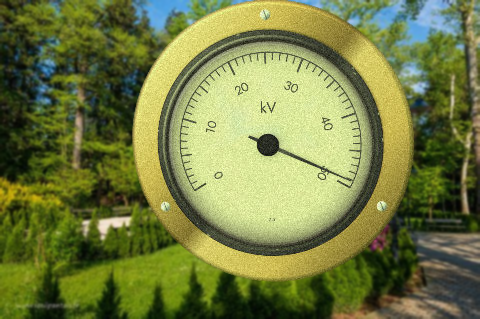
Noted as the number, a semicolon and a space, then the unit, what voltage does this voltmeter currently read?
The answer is 49; kV
